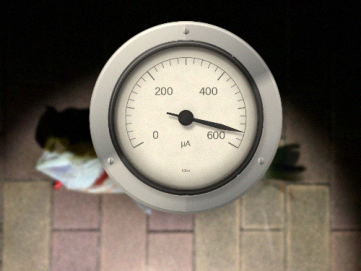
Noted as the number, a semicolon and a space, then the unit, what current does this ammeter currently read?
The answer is 560; µA
